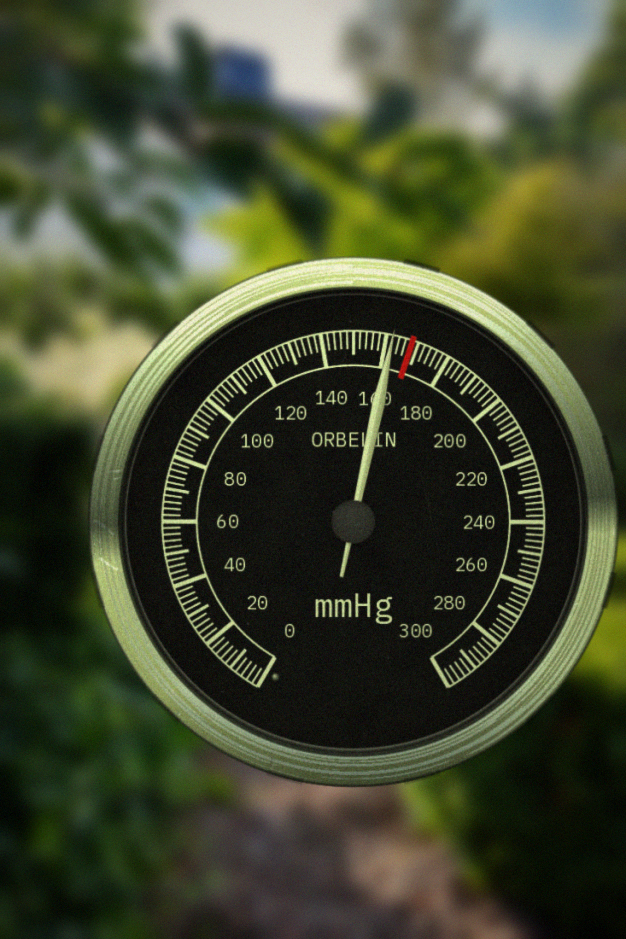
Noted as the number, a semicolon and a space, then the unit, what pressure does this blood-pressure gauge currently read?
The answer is 162; mmHg
